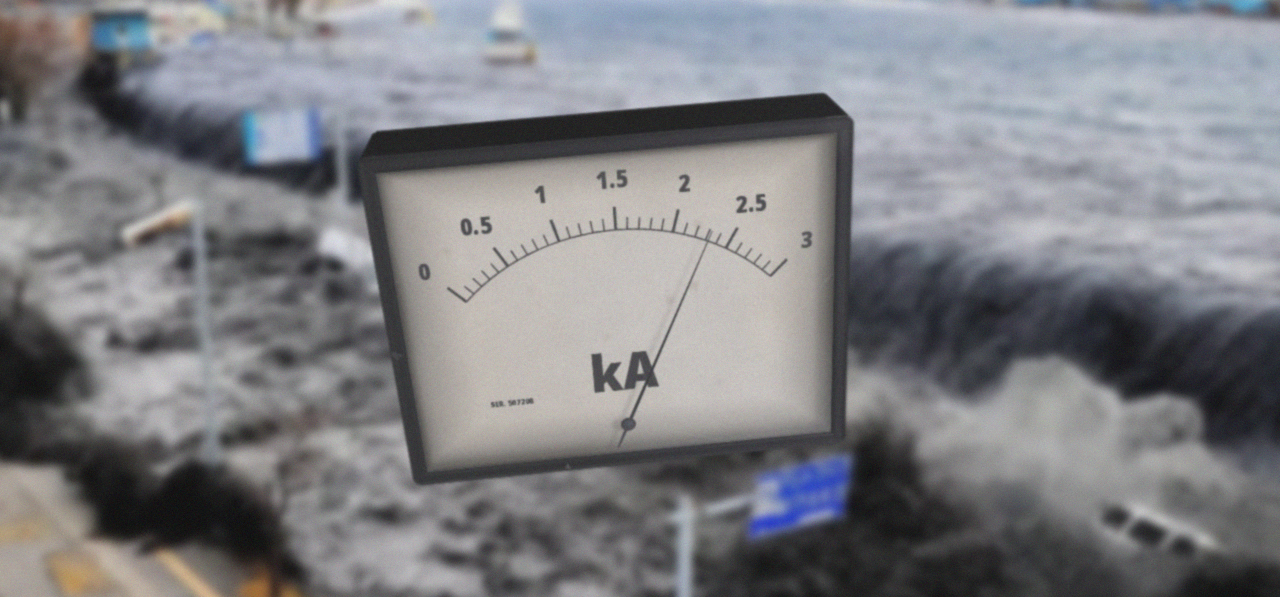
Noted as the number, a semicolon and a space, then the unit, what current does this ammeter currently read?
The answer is 2.3; kA
